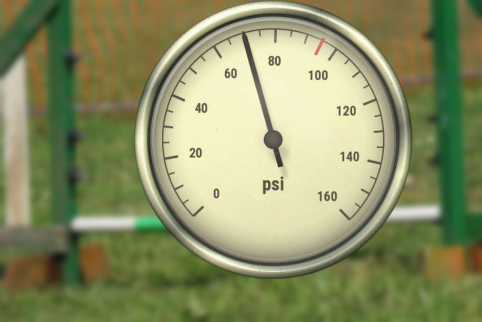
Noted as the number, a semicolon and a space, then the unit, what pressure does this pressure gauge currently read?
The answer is 70; psi
